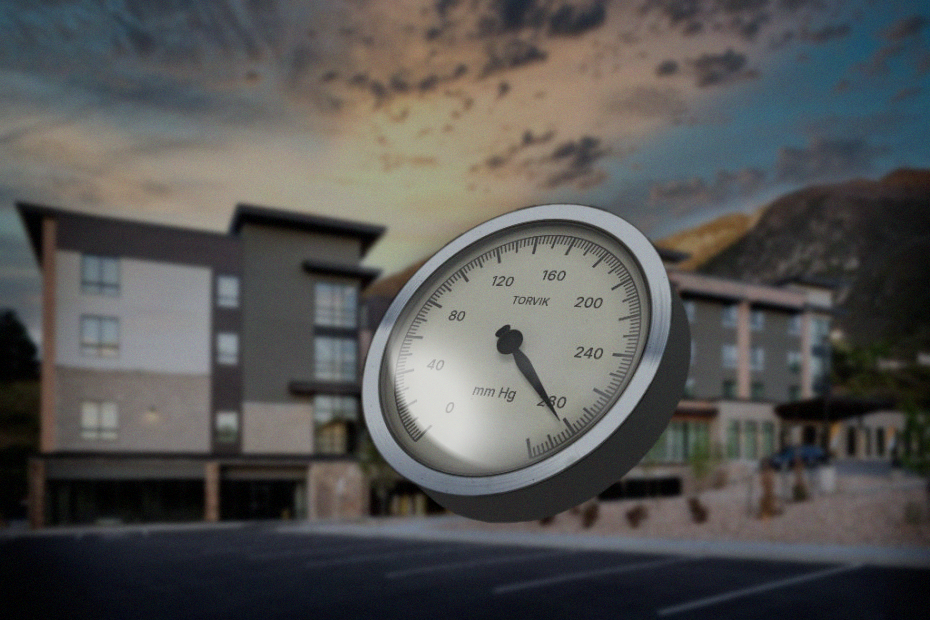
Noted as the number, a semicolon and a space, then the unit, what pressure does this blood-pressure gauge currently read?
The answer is 282; mmHg
